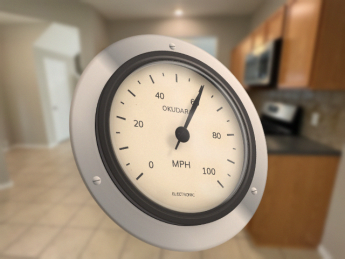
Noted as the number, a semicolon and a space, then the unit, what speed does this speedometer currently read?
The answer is 60; mph
